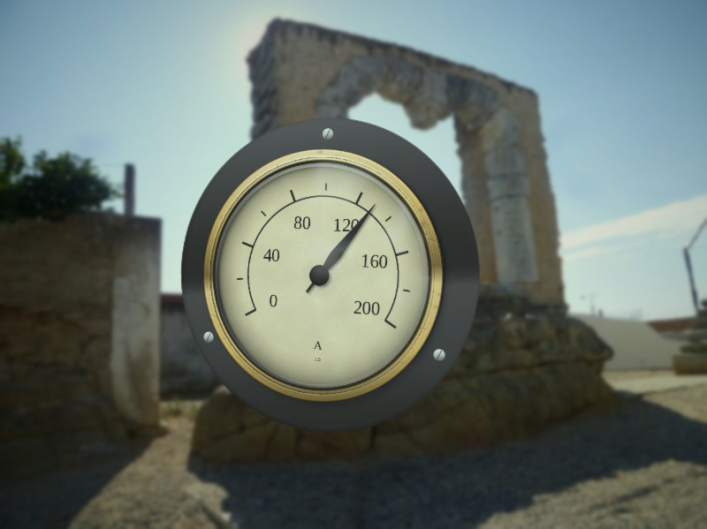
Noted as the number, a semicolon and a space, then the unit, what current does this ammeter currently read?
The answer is 130; A
